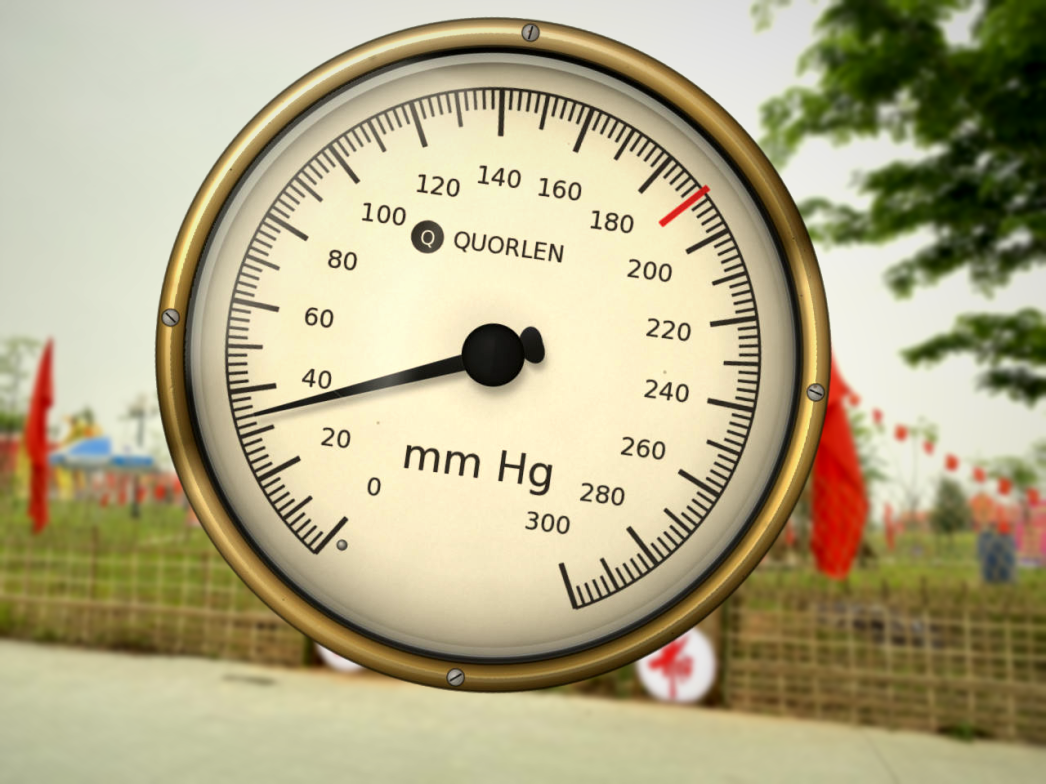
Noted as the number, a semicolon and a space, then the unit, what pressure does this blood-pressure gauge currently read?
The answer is 34; mmHg
